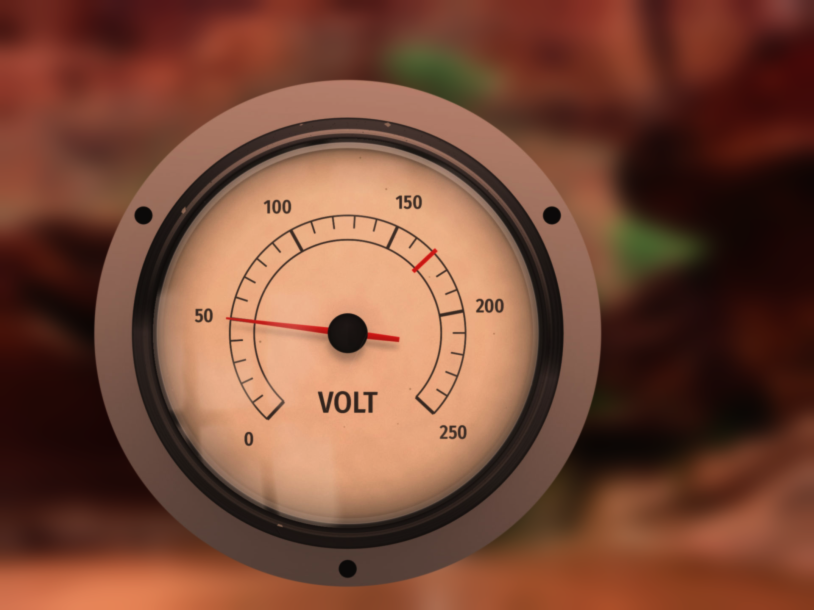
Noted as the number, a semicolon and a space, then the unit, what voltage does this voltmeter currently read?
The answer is 50; V
